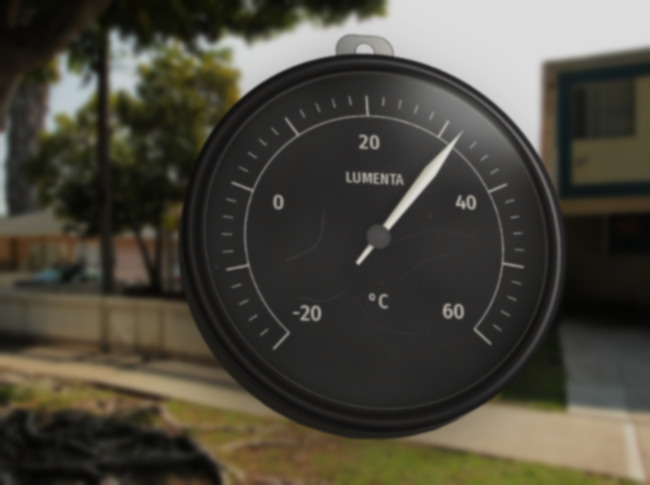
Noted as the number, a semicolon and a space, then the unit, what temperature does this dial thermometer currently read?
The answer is 32; °C
